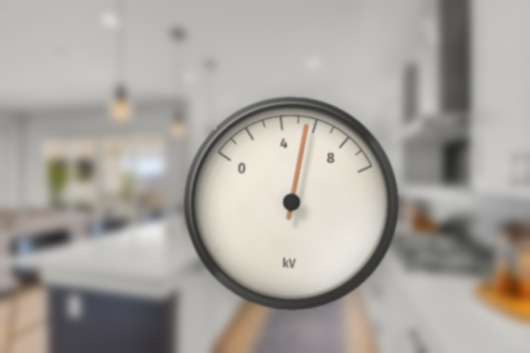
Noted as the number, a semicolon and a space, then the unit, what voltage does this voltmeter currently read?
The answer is 5.5; kV
